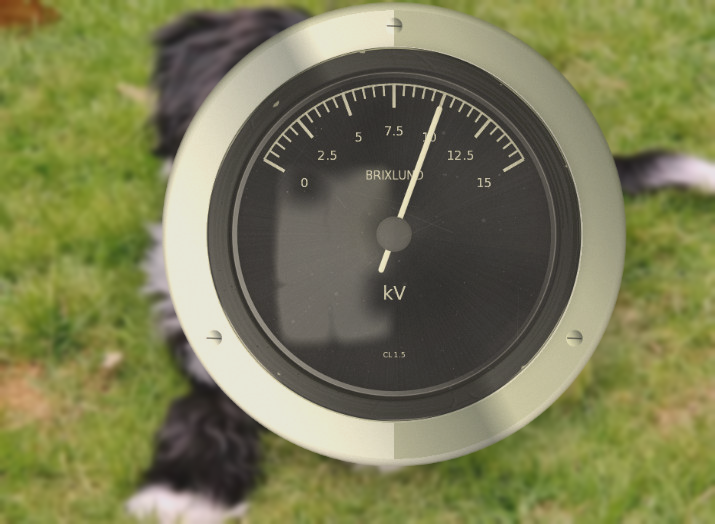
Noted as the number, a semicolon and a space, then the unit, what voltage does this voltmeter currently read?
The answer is 10; kV
